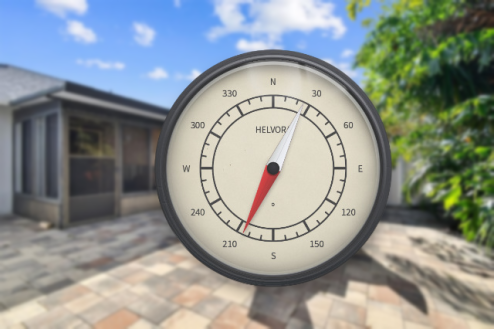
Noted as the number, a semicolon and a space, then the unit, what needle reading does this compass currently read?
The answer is 205; °
